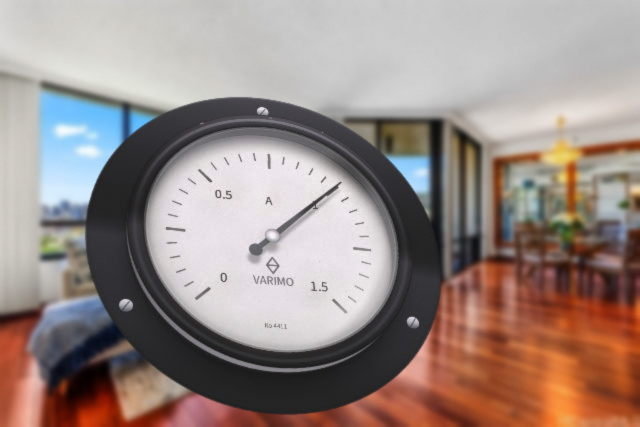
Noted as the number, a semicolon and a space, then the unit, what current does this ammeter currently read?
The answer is 1; A
